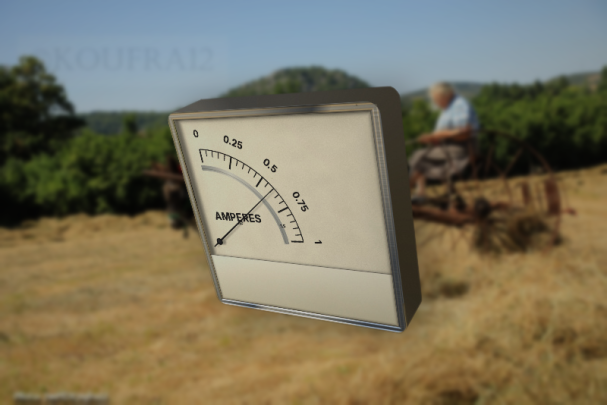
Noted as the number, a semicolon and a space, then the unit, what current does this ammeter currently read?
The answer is 0.6; A
